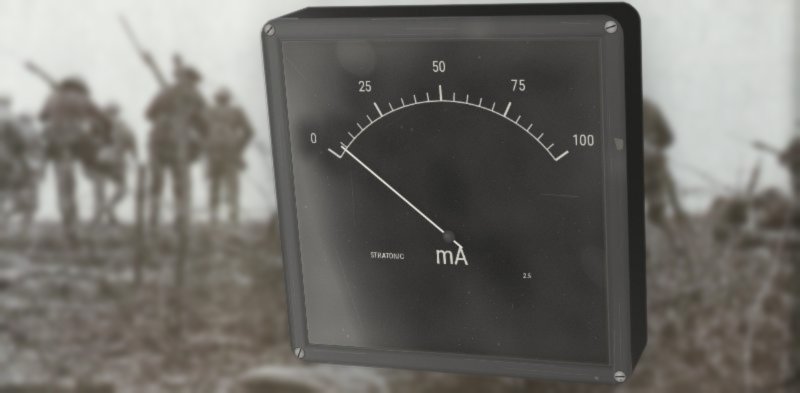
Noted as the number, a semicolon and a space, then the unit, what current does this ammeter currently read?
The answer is 5; mA
